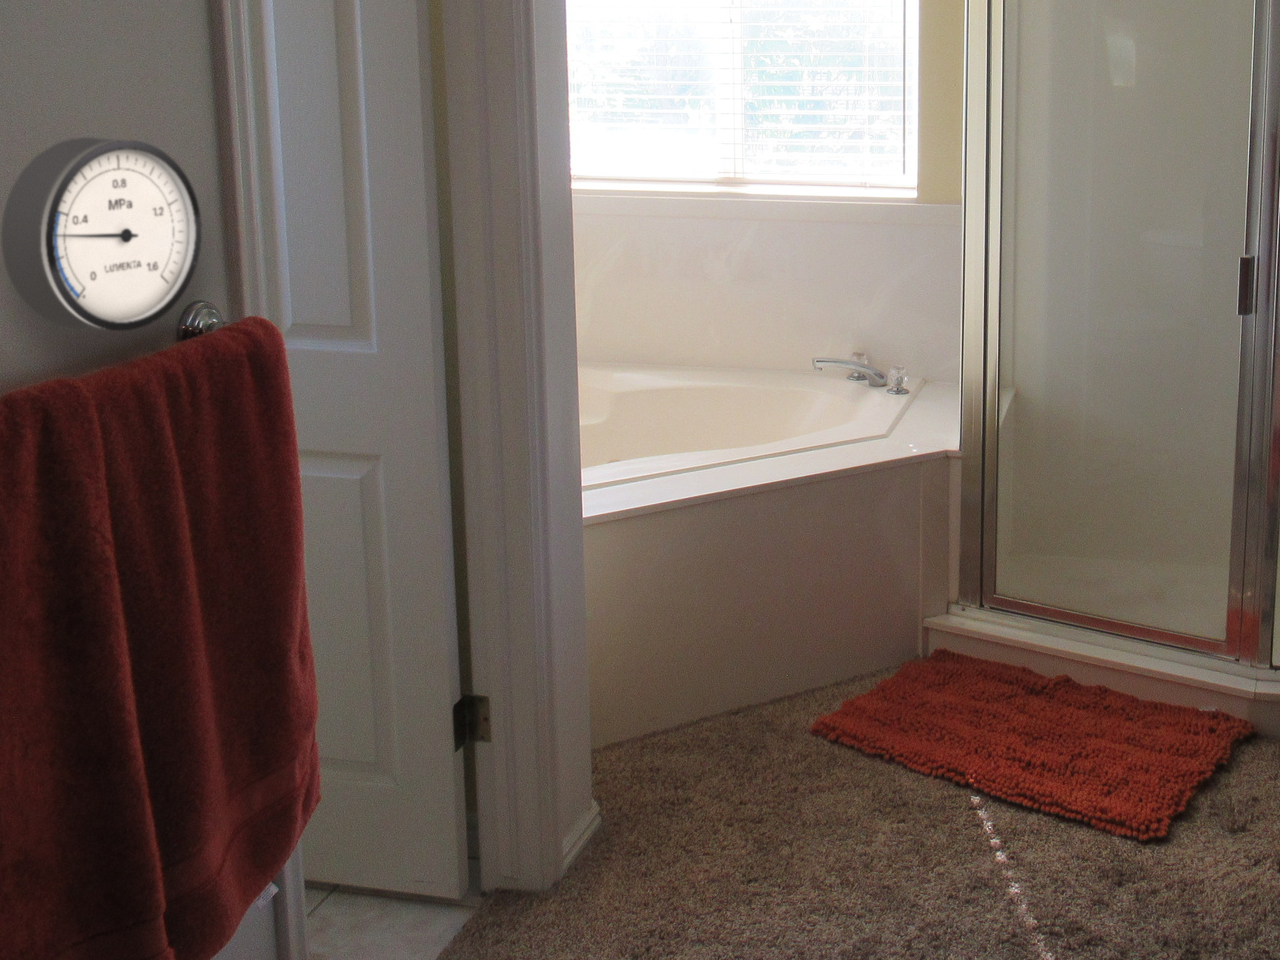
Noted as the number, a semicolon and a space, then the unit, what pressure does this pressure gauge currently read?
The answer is 0.3; MPa
